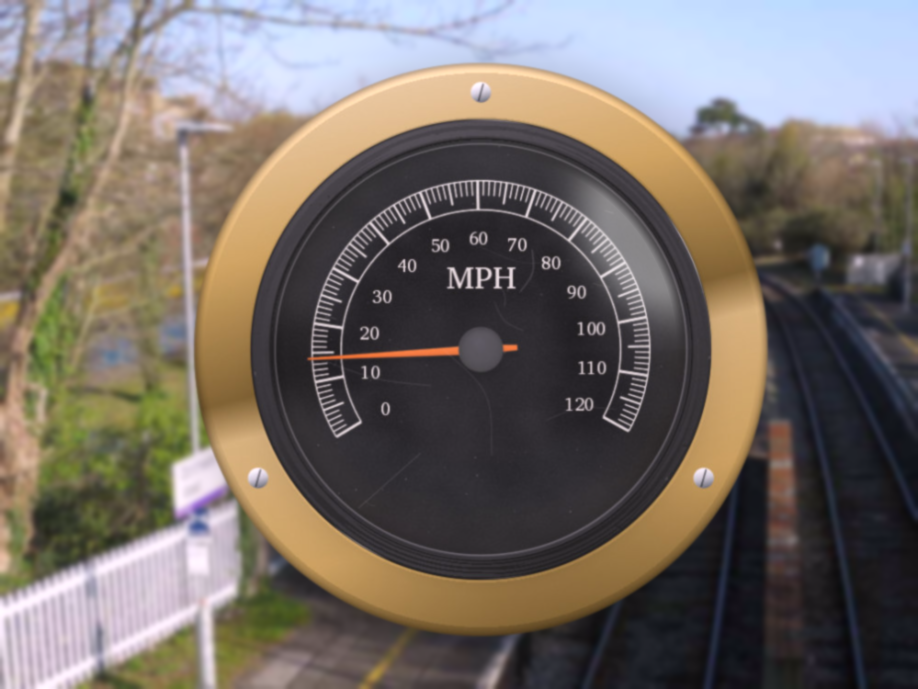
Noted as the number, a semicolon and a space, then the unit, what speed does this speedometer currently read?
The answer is 14; mph
